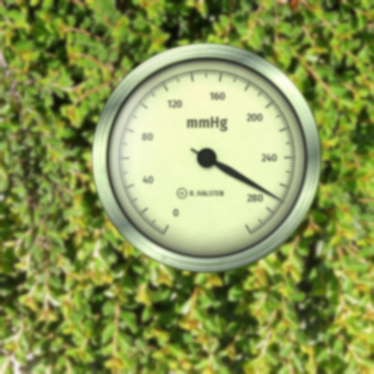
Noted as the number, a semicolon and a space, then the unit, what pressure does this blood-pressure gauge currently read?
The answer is 270; mmHg
